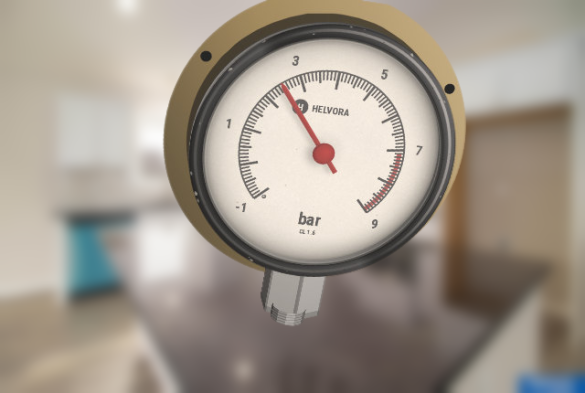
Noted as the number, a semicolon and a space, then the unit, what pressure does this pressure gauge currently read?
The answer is 2.5; bar
